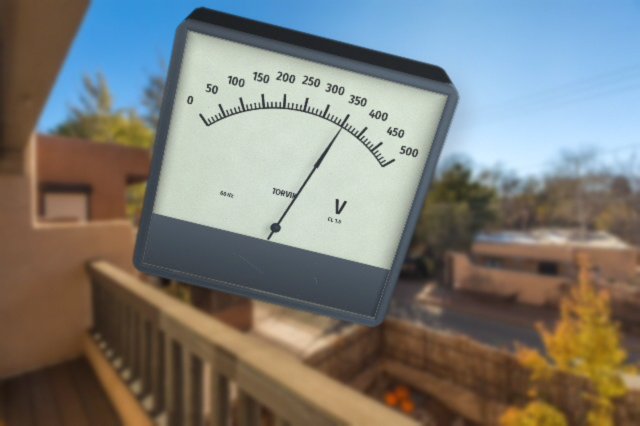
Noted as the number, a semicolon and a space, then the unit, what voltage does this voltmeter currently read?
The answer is 350; V
